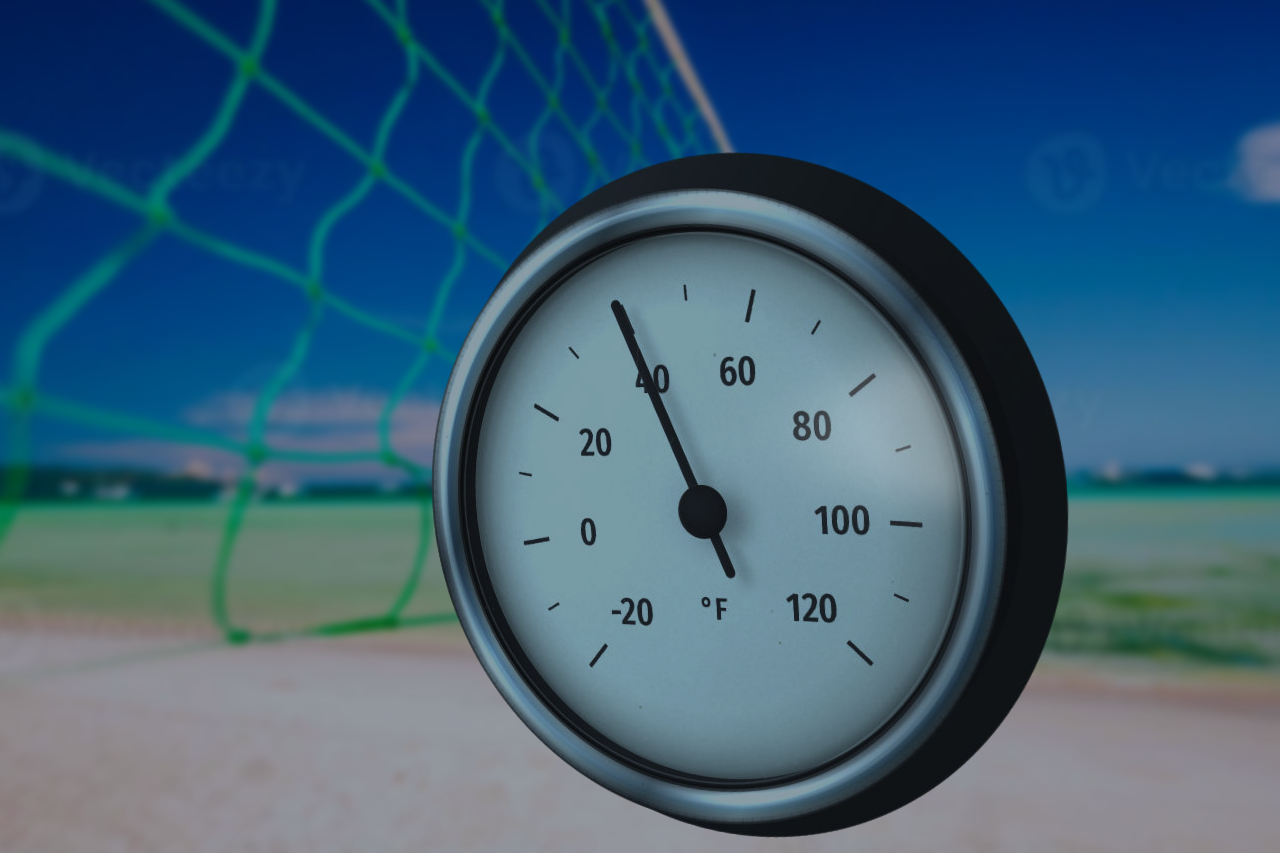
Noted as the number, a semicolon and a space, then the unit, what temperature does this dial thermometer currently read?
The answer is 40; °F
